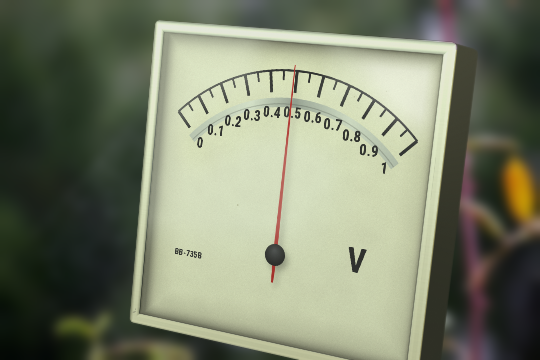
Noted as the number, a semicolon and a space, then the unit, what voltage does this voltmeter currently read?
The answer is 0.5; V
